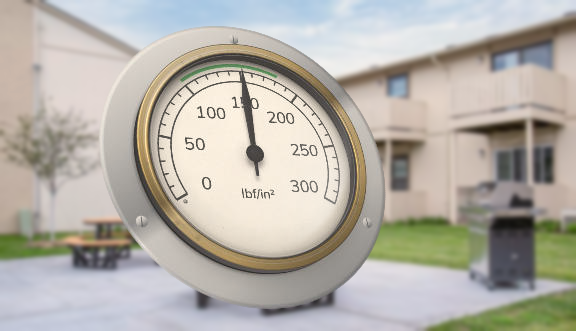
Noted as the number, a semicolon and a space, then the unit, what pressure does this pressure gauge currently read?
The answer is 150; psi
